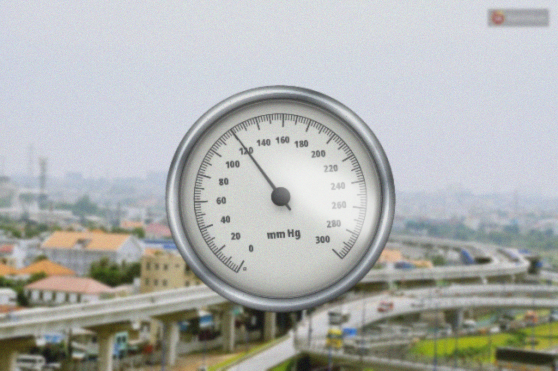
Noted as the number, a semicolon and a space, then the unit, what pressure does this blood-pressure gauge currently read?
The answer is 120; mmHg
